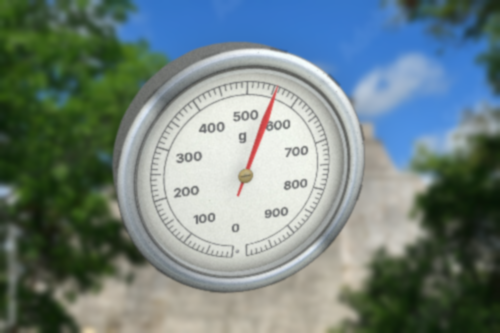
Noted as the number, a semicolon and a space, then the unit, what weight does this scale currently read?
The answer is 550; g
